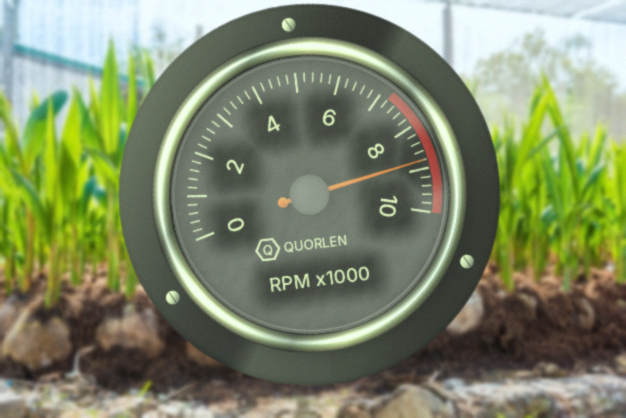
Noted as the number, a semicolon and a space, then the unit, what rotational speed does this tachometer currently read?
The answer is 8800; rpm
